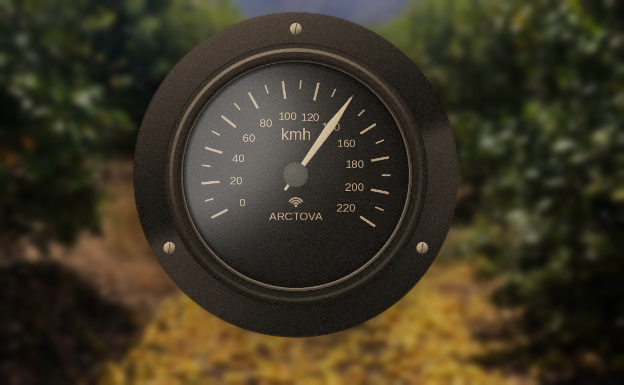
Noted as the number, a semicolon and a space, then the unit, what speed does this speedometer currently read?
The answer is 140; km/h
